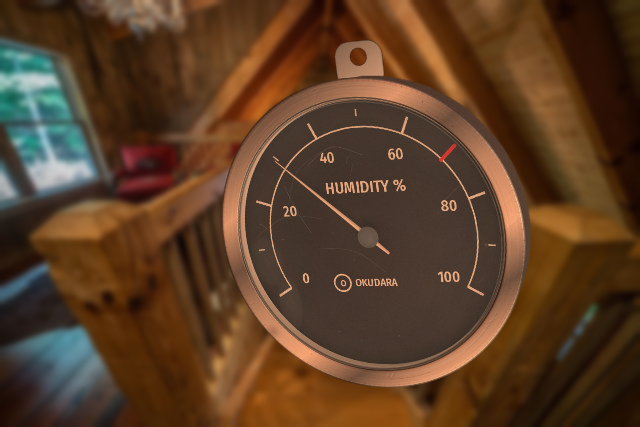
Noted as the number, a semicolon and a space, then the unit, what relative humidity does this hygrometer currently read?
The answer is 30; %
